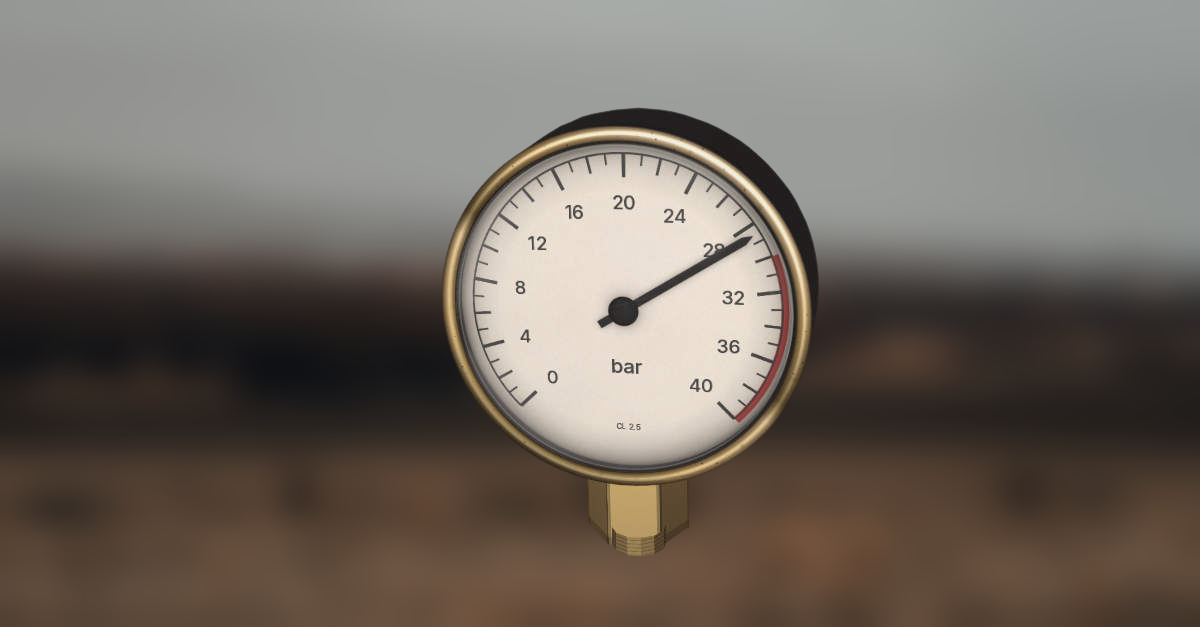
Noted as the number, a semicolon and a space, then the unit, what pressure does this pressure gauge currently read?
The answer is 28.5; bar
